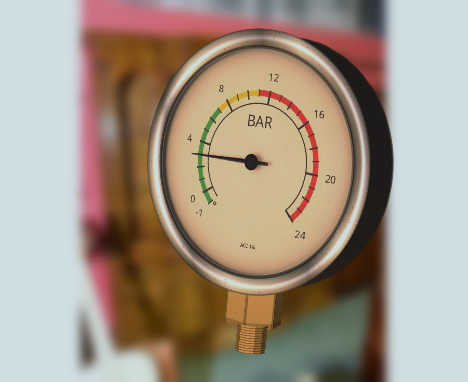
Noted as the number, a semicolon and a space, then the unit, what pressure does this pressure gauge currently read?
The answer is 3; bar
